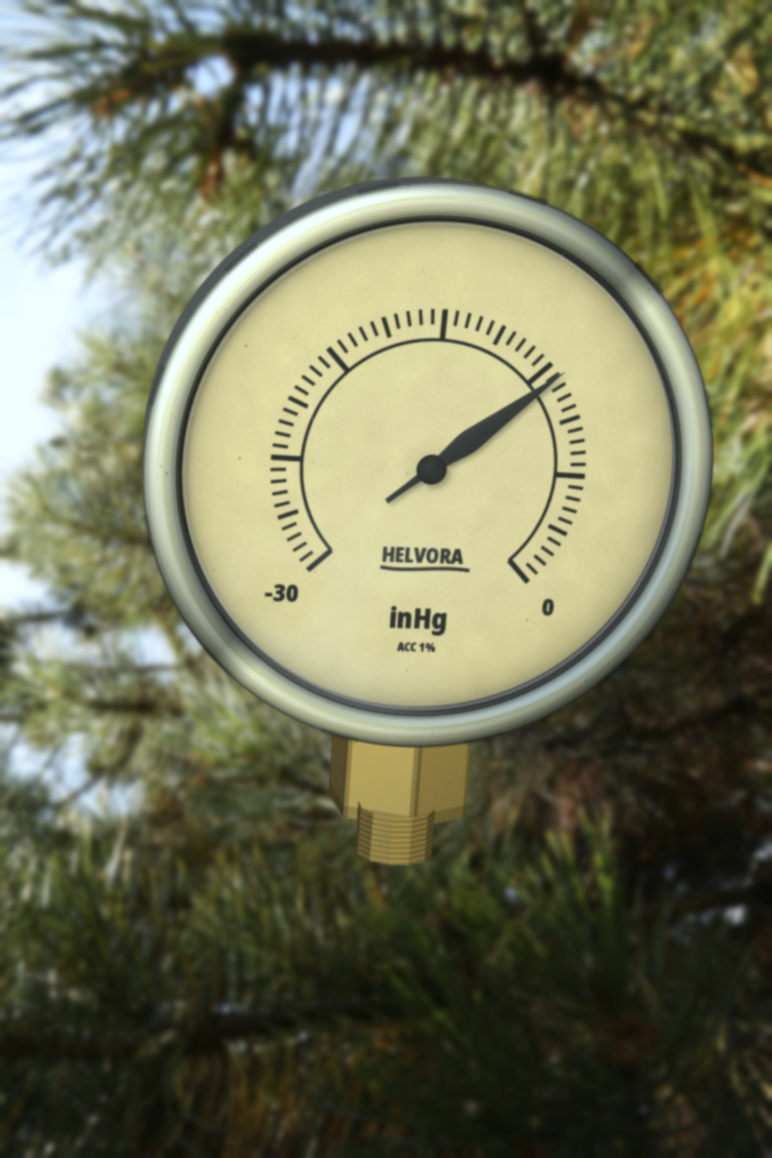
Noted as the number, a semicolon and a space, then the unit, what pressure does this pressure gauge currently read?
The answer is -9.5; inHg
